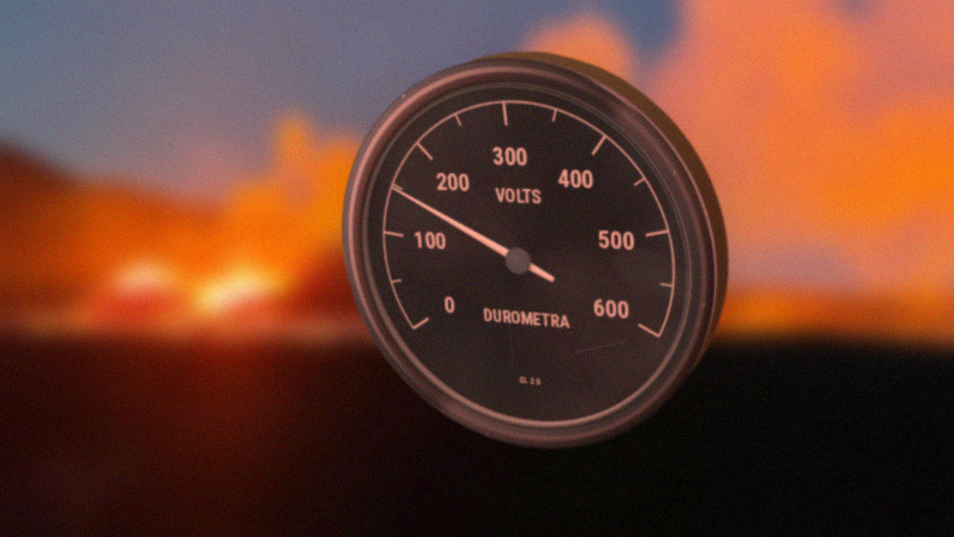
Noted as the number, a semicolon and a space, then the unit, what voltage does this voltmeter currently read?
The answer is 150; V
